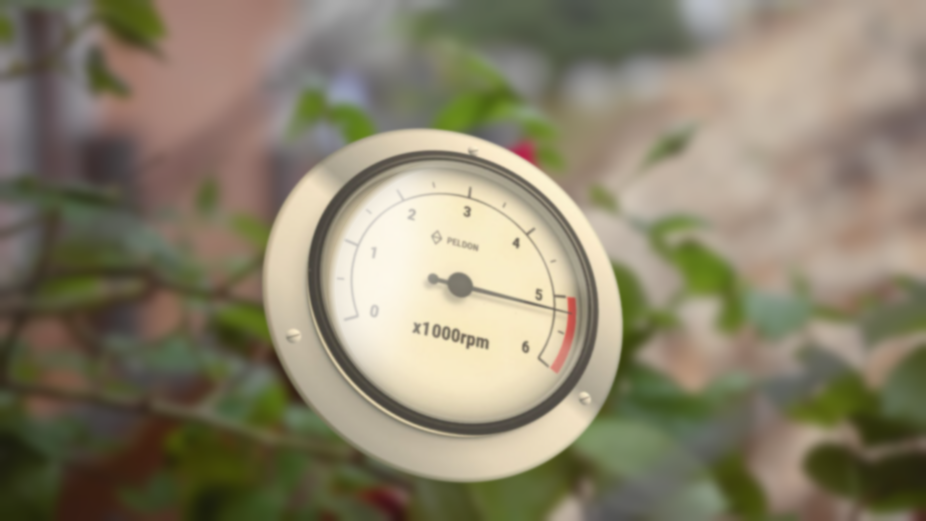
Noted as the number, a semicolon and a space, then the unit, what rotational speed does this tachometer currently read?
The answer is 5250; rpm
